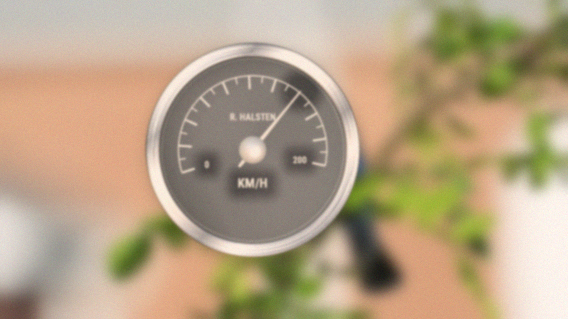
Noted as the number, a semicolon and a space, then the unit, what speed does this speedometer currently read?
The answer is 140; km/h
